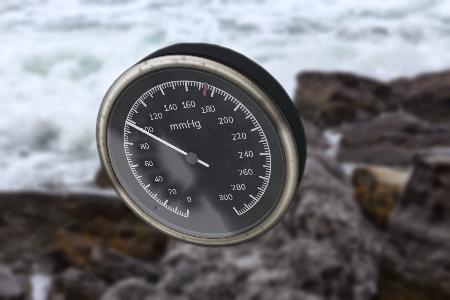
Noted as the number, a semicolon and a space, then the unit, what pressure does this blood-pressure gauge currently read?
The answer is 100; mmHg
